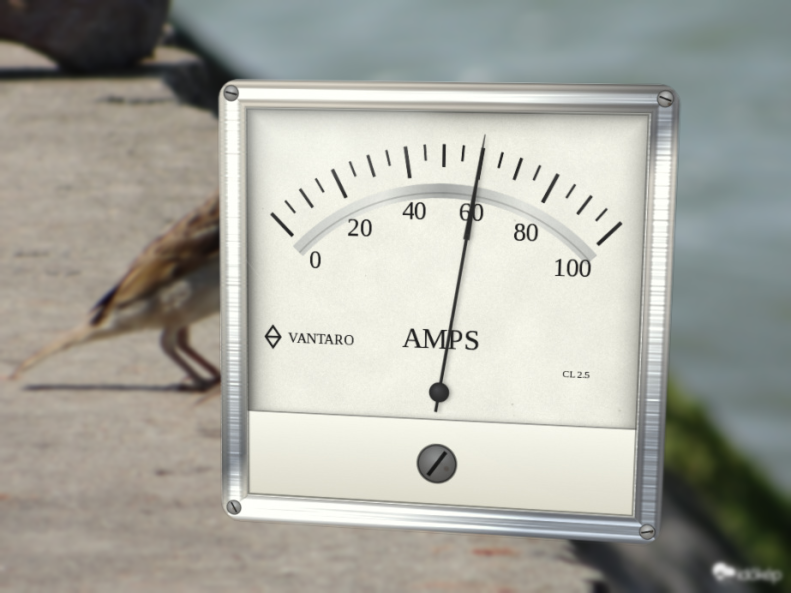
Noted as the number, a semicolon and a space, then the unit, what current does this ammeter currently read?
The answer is 60; A
